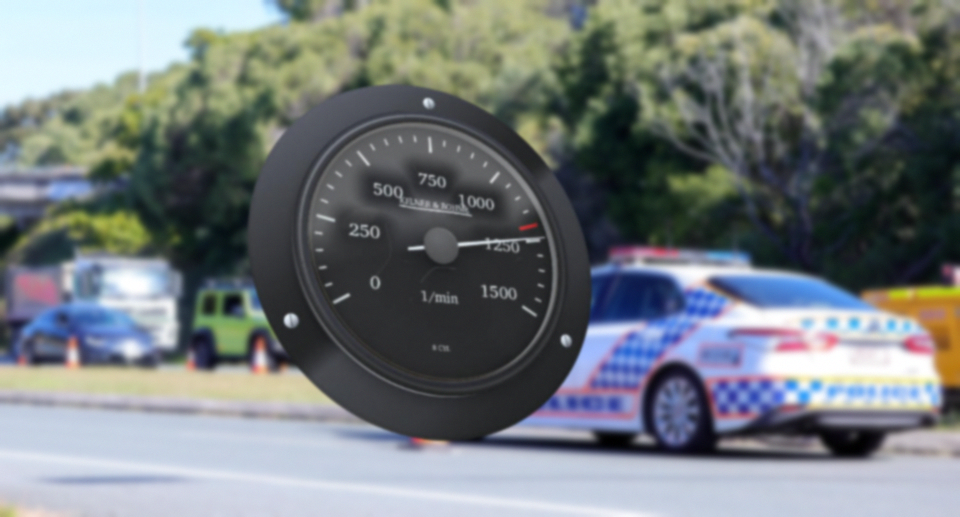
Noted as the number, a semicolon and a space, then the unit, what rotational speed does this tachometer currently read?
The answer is 1250; rpm
